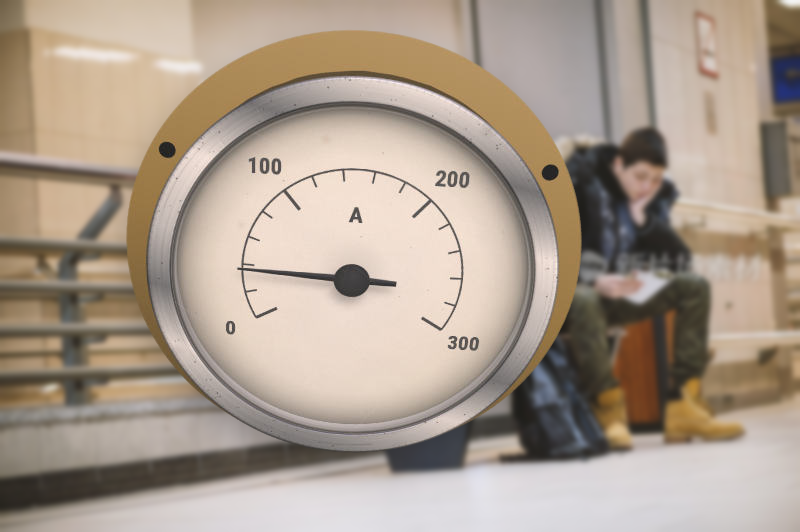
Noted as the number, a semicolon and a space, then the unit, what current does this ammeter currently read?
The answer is 40; A
